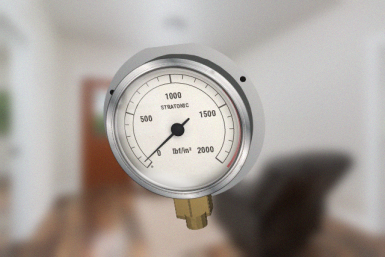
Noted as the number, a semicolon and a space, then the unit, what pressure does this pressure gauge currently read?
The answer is 50; psi
